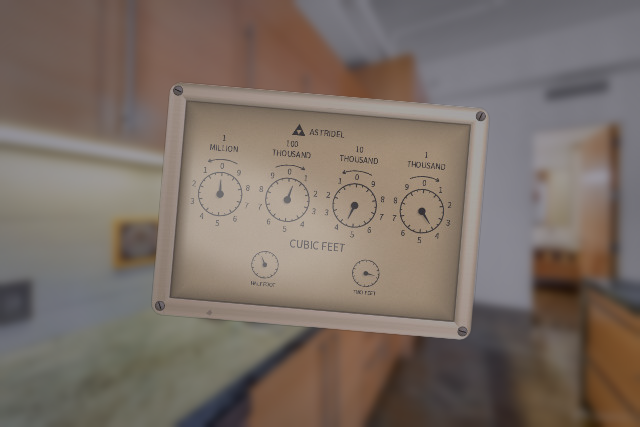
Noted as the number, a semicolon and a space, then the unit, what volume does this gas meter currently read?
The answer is 4400; ft³
